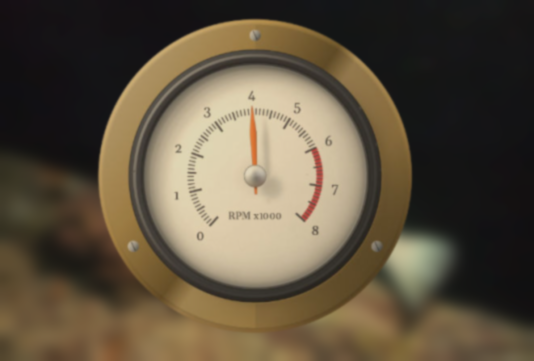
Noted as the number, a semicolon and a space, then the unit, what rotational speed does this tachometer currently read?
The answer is 4000; rpm
